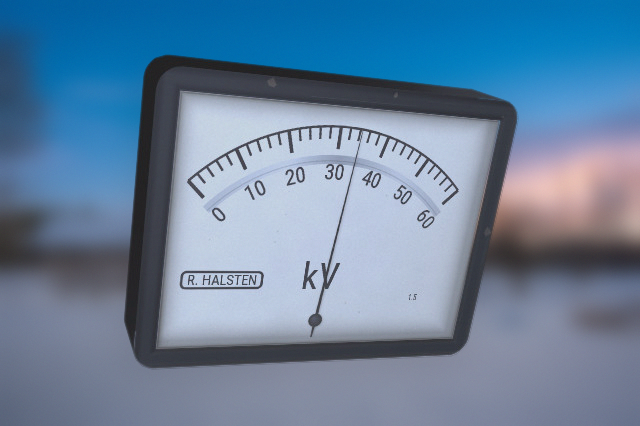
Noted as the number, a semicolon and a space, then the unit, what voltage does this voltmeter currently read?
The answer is 34; kV
